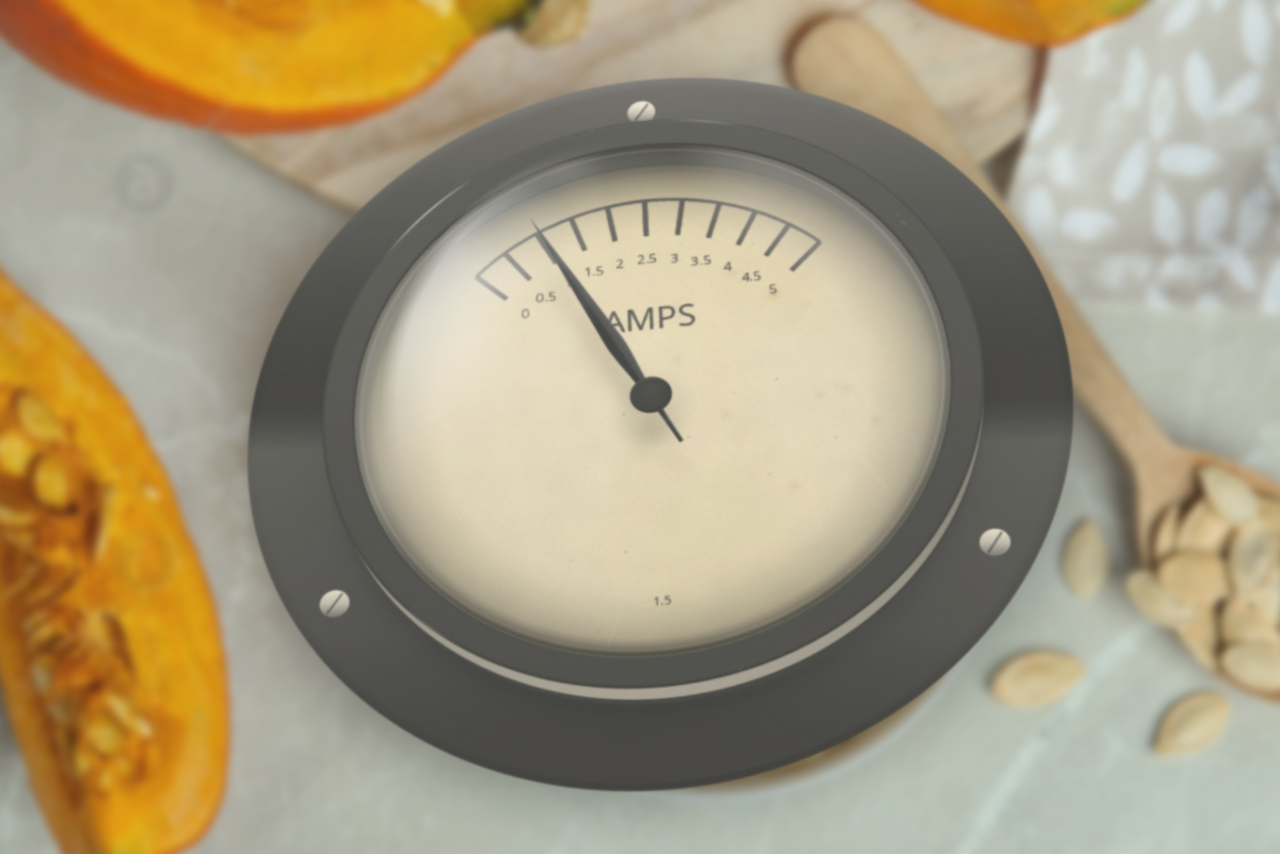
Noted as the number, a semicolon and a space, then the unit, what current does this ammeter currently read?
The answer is 1; A
